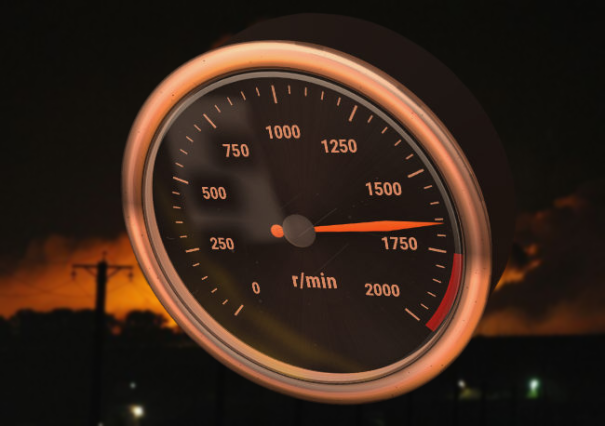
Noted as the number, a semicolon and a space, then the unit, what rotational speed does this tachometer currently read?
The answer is 1650; rpm
